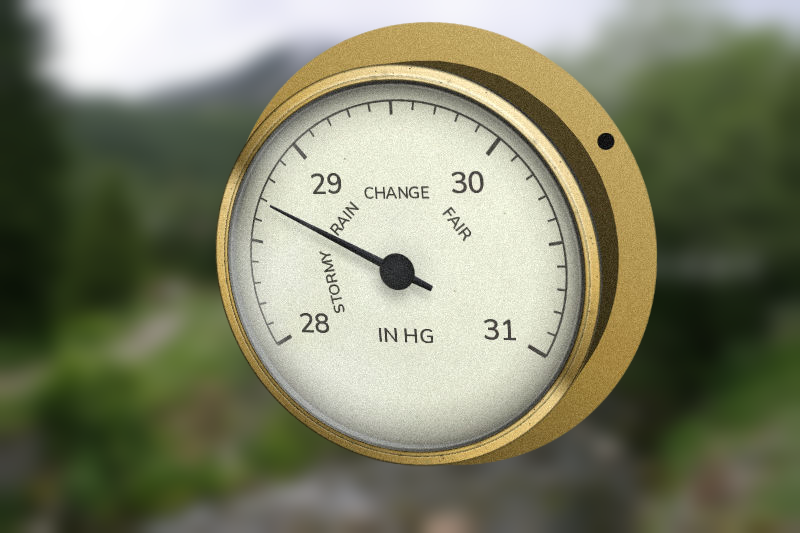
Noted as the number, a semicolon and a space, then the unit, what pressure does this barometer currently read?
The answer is 28.7; inHg
